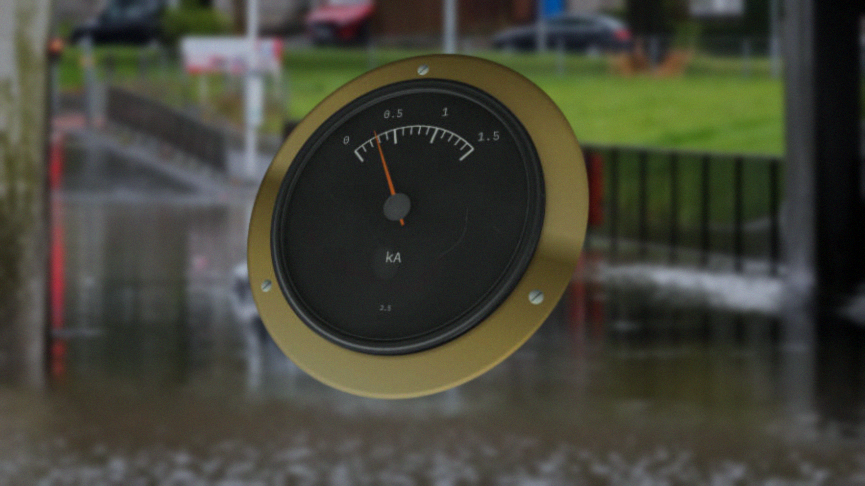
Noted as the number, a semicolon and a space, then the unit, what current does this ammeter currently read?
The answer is 0.3; kA
